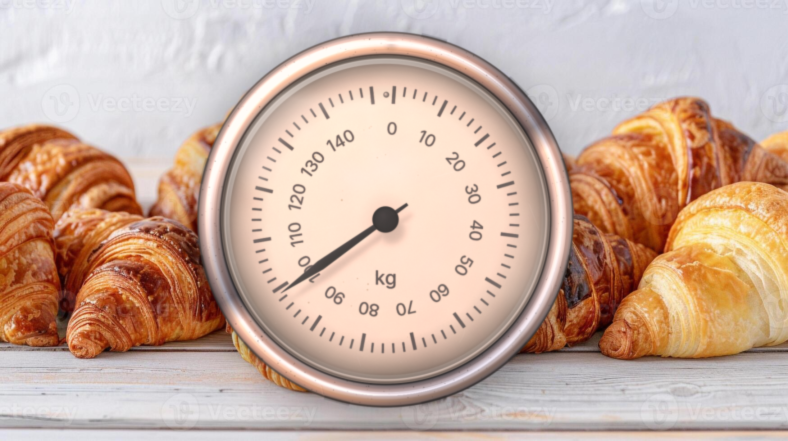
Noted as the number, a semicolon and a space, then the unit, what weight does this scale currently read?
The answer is 99; kg
